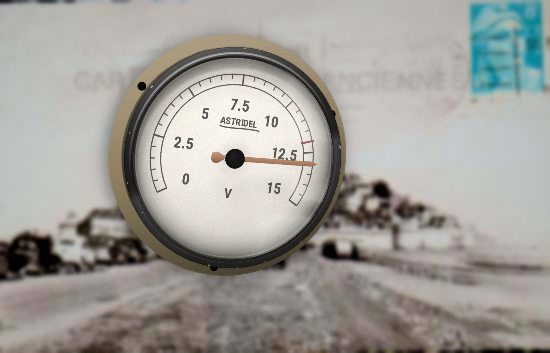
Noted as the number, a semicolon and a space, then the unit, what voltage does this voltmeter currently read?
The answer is 13; V
